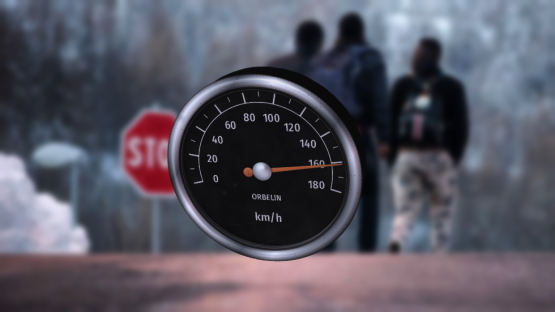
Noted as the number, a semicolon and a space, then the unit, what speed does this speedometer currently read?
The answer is 160; km/h
